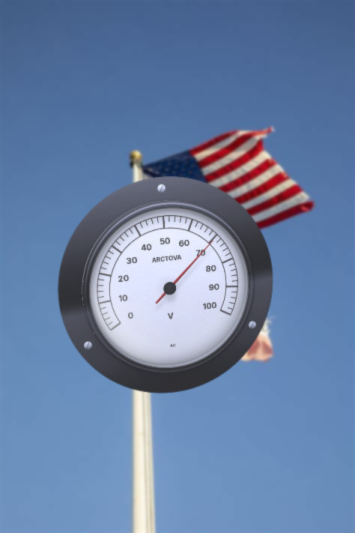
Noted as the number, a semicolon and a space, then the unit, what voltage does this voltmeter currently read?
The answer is 70; V
